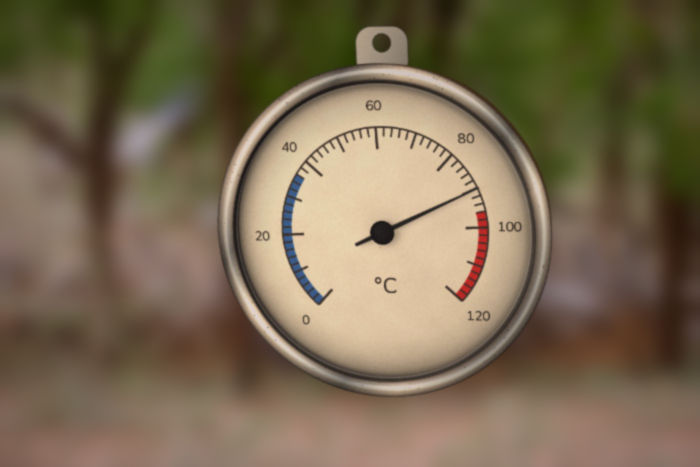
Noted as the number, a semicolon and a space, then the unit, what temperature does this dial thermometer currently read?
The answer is 90; °C
